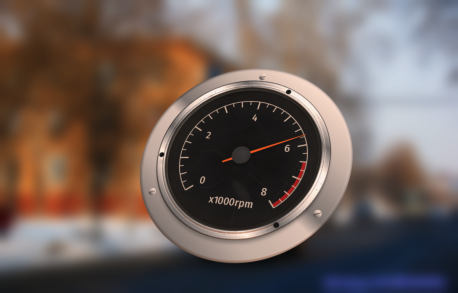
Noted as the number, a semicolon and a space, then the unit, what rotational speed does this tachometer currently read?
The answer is 5750; rpm
